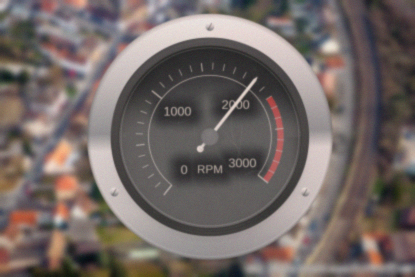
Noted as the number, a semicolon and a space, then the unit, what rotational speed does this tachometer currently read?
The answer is 2000; rpm
